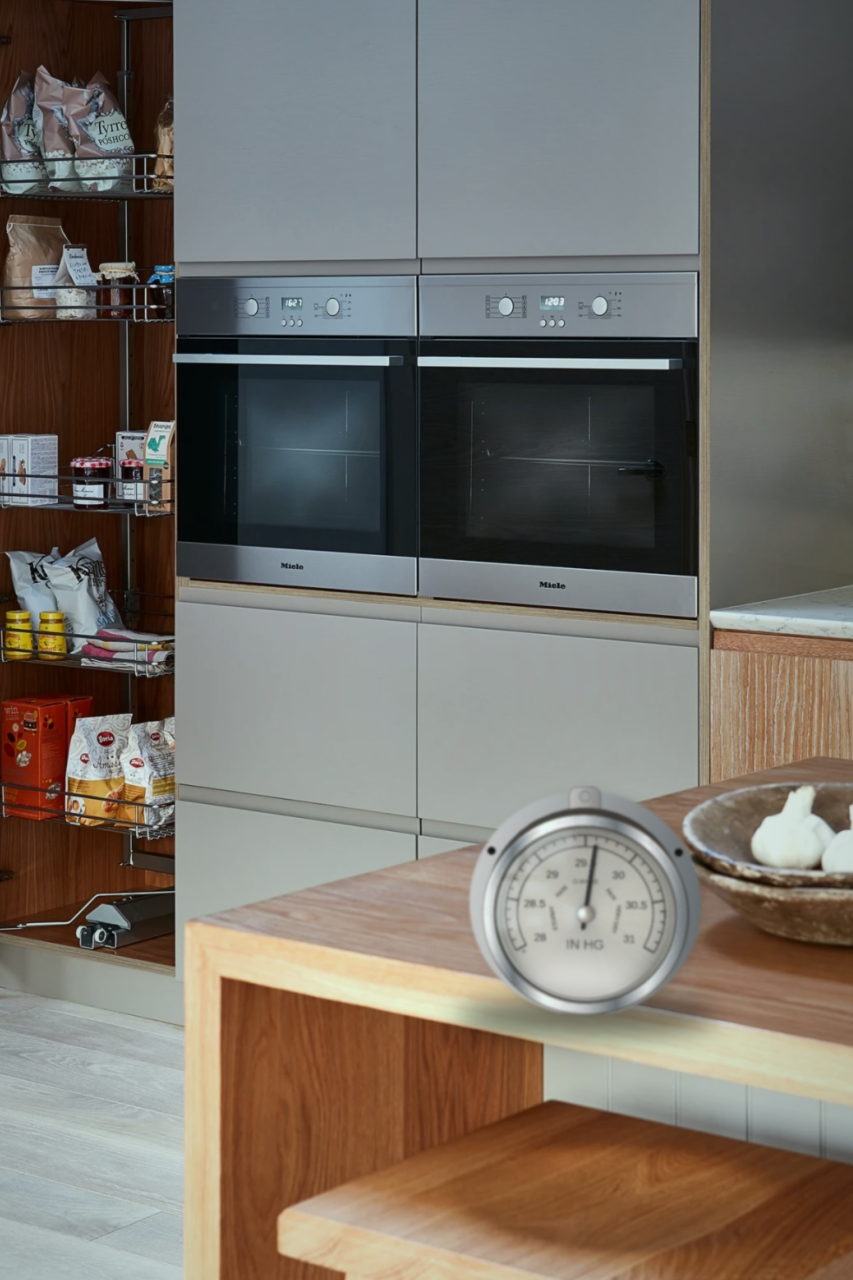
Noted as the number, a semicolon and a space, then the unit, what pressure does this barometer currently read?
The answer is 29.6; inHg
